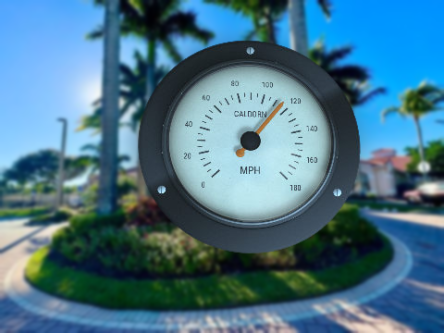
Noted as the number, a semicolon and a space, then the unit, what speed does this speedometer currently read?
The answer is 115; mph
